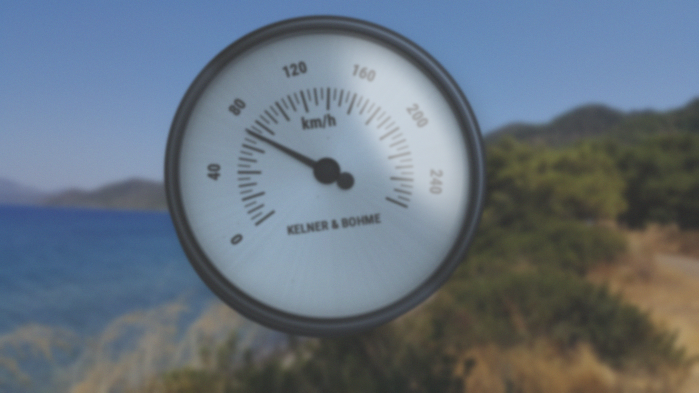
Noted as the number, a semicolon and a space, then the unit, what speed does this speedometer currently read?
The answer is 70; km/h
